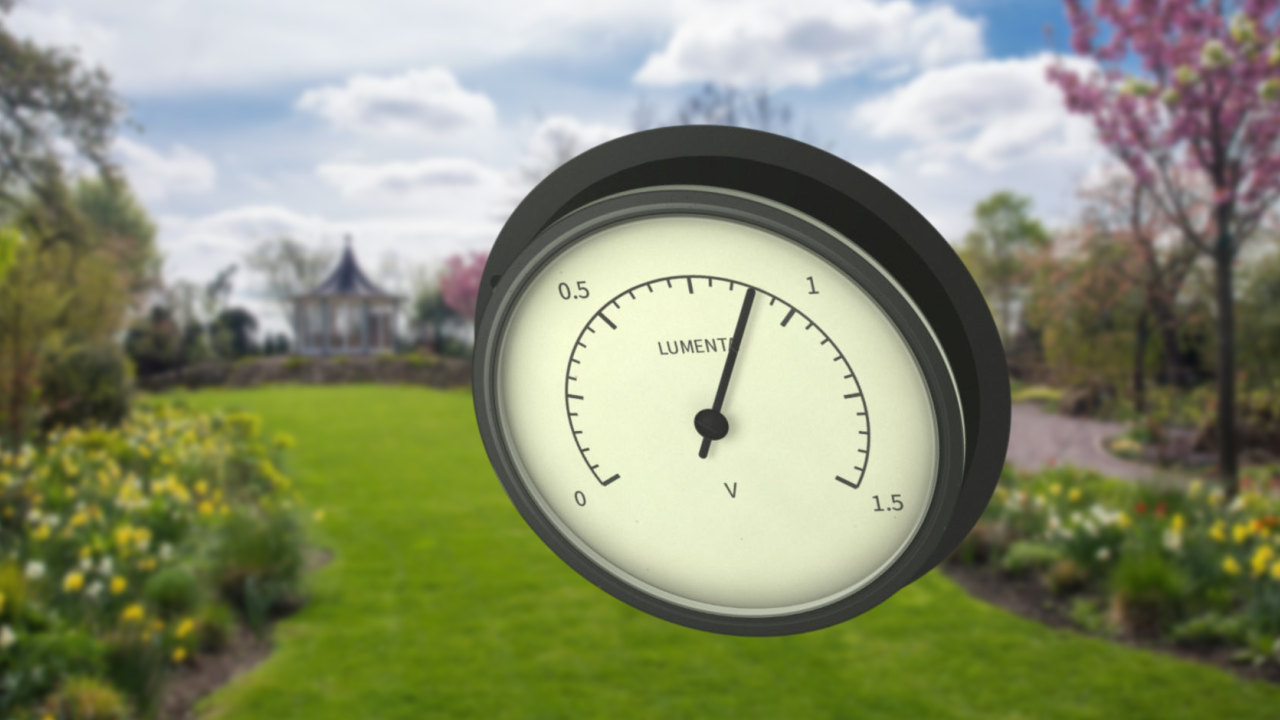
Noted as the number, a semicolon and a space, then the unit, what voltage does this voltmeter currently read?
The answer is 0.9; V
